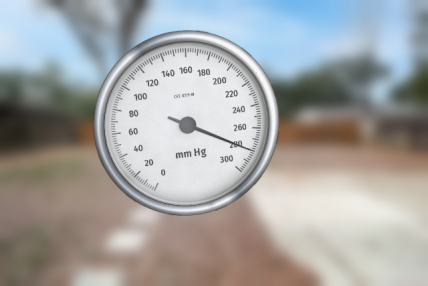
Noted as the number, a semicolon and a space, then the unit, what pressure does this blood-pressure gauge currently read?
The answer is 280; mmHg
